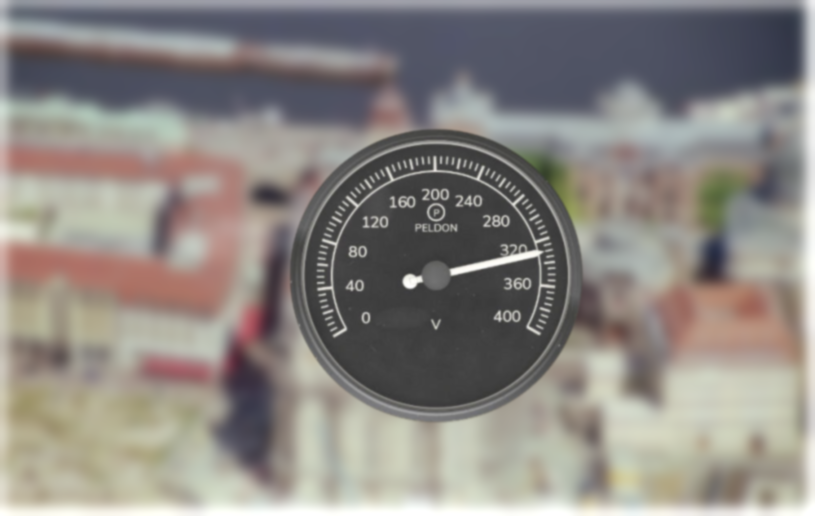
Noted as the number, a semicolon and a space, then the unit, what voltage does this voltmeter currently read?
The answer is 330; V
